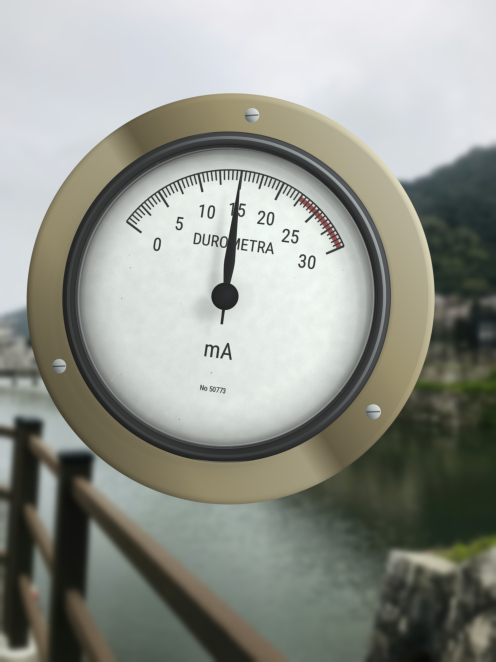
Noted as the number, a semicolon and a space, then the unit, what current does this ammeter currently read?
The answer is 15; mA
